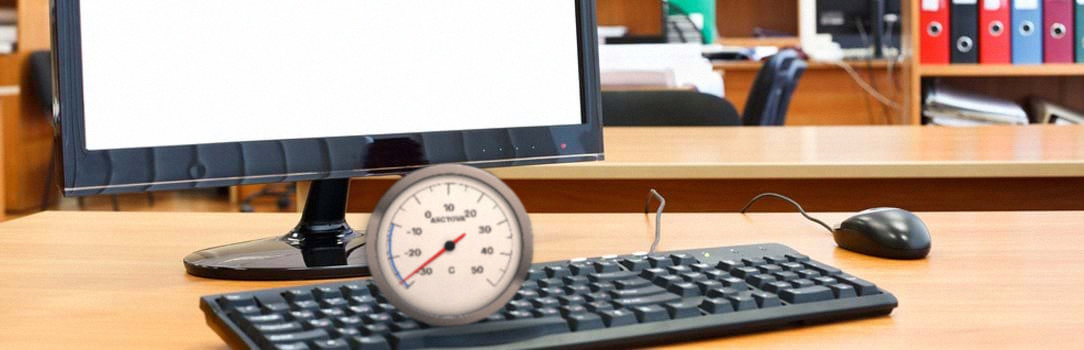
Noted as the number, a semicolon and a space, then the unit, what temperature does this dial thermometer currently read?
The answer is -27.5; °C
